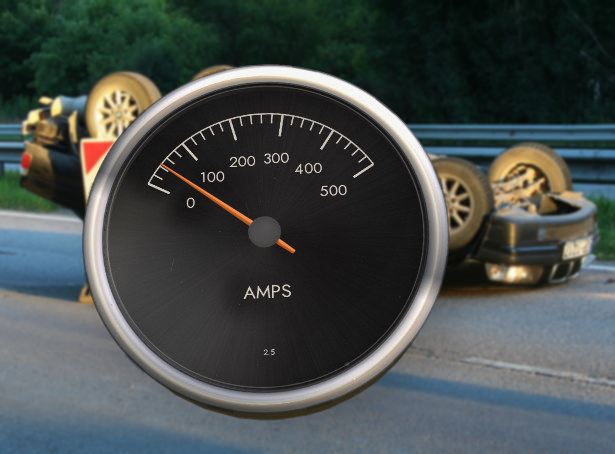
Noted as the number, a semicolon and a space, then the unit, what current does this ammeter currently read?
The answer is 40; A
